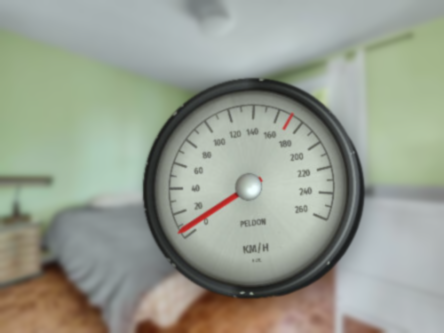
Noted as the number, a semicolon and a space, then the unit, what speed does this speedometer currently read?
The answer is 5; km/h
